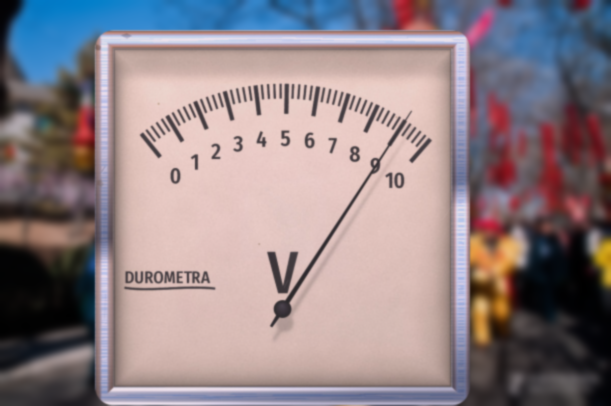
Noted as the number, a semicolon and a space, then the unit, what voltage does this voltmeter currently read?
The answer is 9; V
